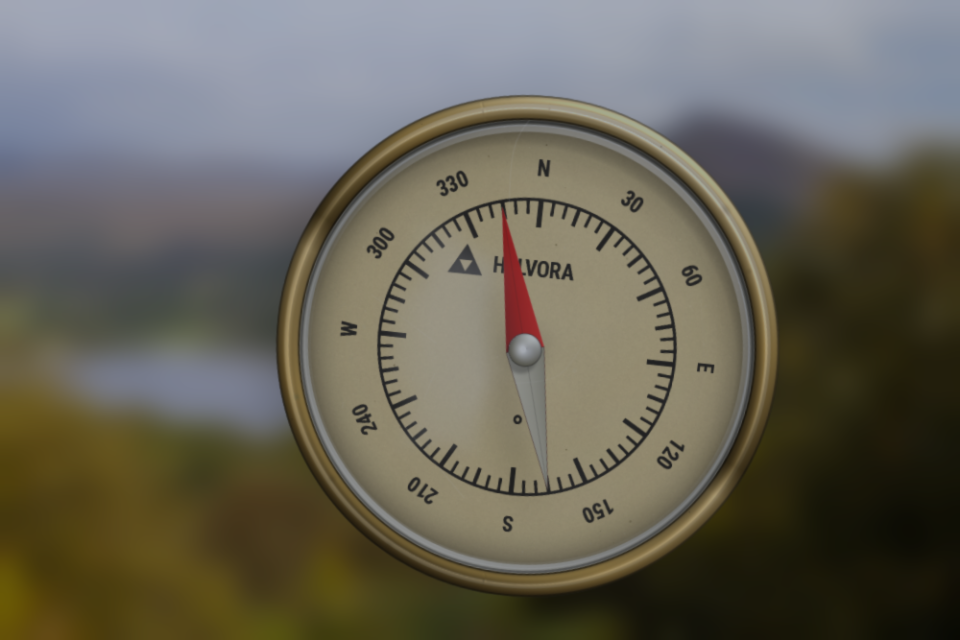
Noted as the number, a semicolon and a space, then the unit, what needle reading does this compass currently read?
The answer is 345; °
